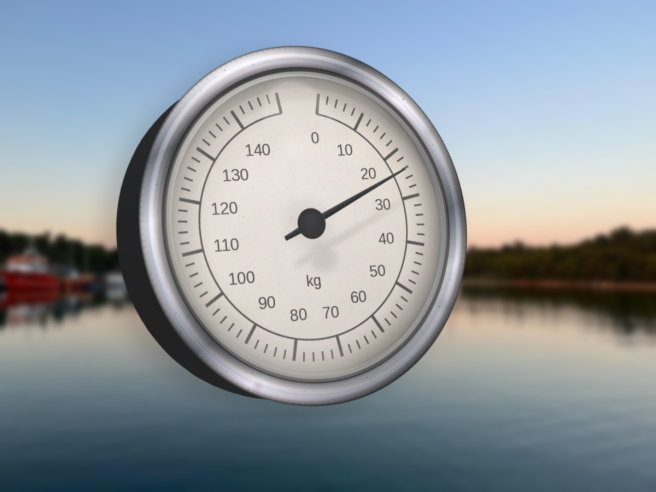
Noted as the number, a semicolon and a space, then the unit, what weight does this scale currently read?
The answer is 24; kg
